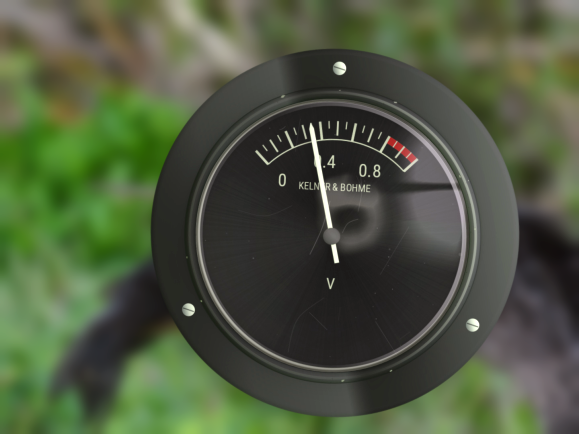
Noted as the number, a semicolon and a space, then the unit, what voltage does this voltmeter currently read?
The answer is 0.35; V
